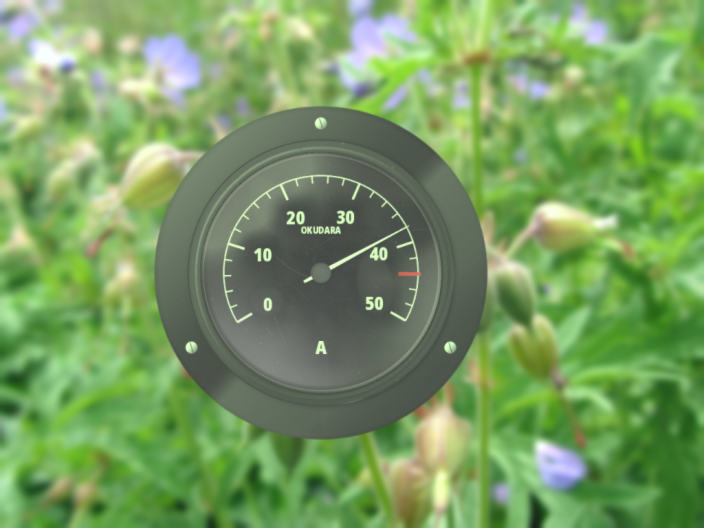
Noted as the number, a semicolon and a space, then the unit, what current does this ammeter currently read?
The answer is 38; A
